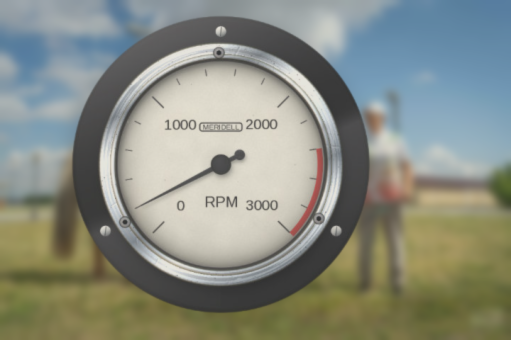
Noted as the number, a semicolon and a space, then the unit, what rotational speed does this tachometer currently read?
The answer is 200; rpm
